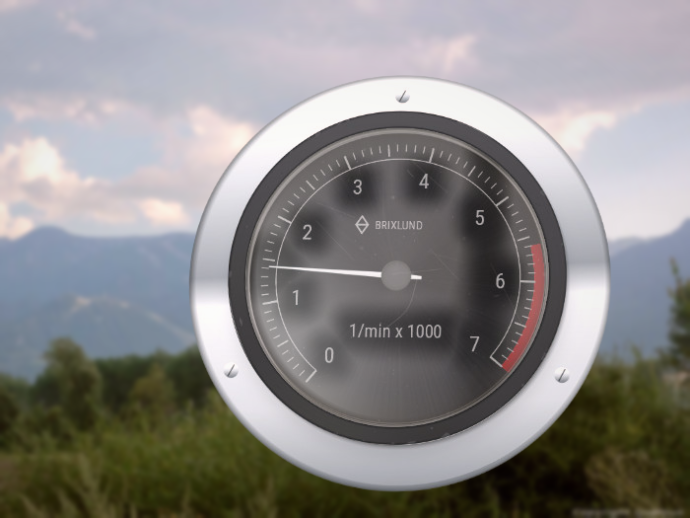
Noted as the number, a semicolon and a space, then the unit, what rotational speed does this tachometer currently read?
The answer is 1400; rpm
